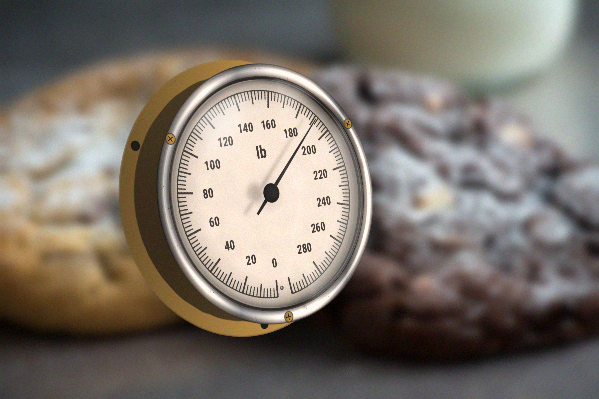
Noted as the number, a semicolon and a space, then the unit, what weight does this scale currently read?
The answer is 190; lb
